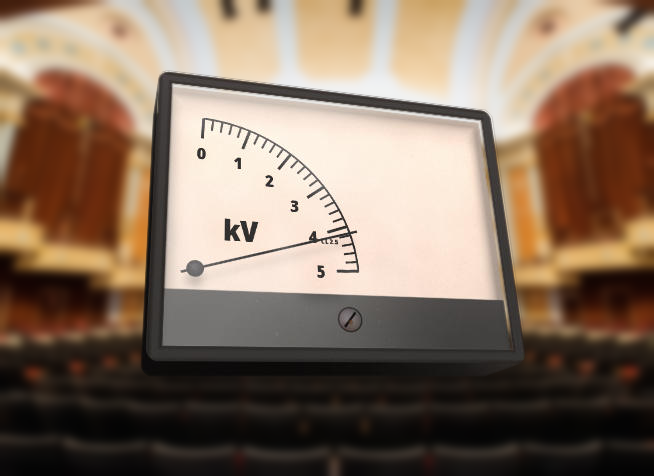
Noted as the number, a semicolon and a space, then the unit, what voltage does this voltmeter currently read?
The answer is 4.2; kV
